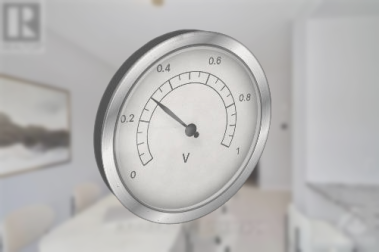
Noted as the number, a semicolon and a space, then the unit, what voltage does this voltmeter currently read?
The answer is 0.3; V
